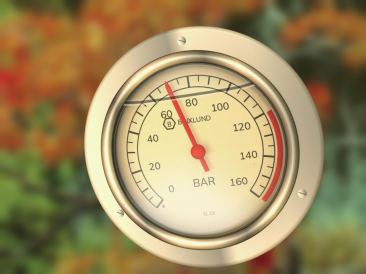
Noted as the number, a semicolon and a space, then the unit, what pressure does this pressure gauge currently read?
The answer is 70; bar
